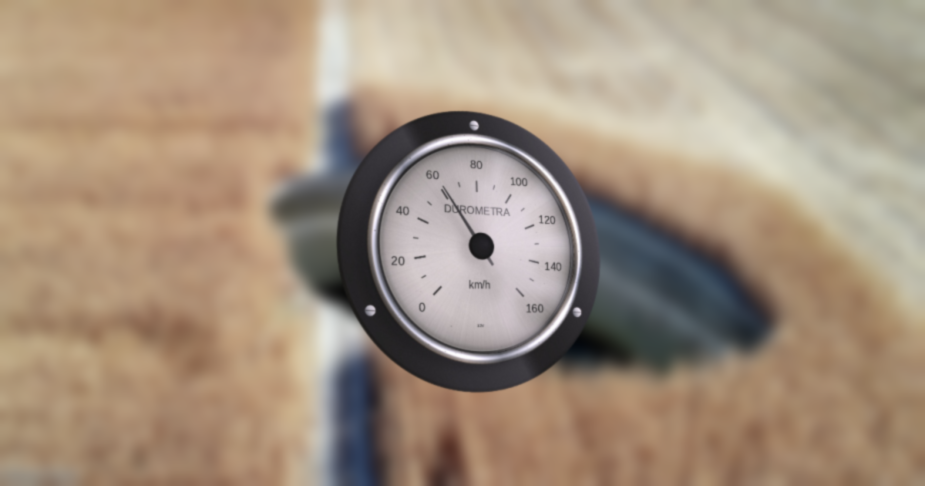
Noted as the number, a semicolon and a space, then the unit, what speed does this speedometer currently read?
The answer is 60; km/h
